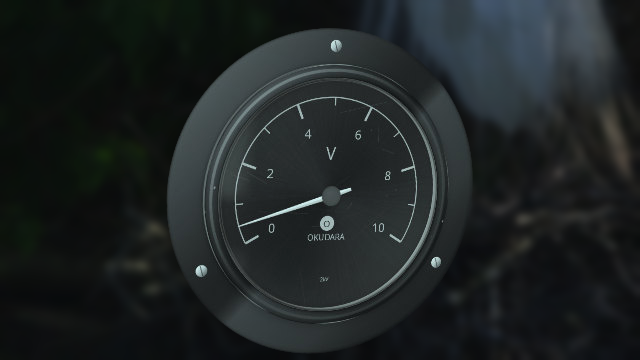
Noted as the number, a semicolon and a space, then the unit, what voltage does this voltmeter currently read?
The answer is 0.5; V
